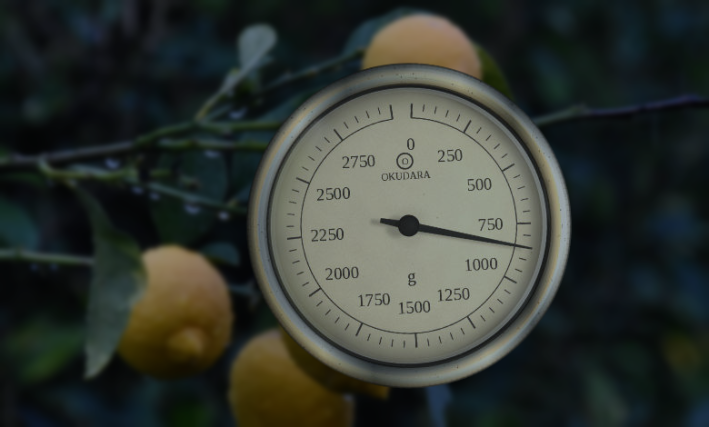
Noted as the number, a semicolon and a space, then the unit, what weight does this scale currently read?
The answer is 850; g
